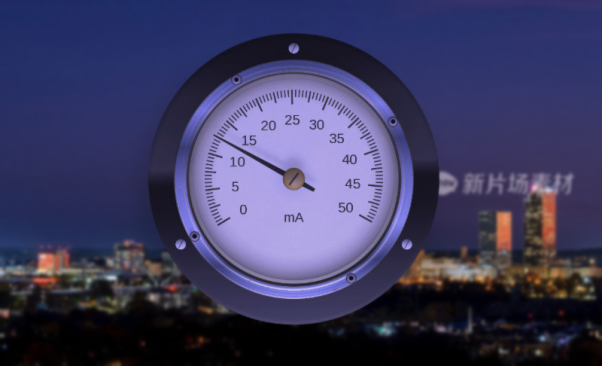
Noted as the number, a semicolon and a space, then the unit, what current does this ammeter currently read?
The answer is 12.5; mA
